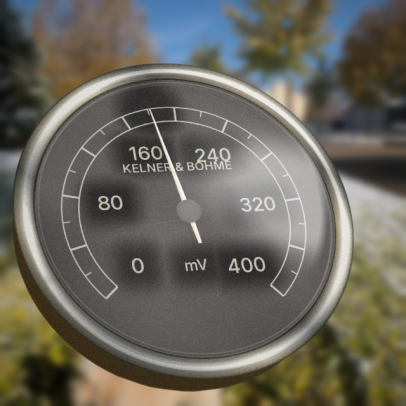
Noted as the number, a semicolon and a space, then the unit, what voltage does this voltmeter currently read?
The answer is 180; mV
